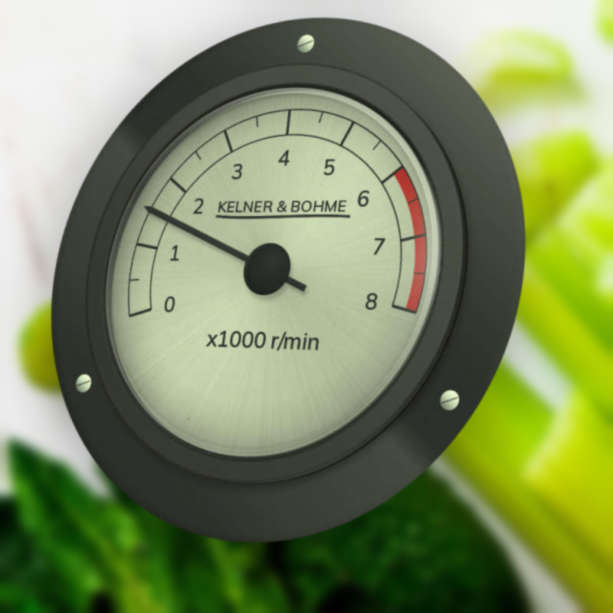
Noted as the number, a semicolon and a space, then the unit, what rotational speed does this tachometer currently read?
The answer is 1500; rpm
